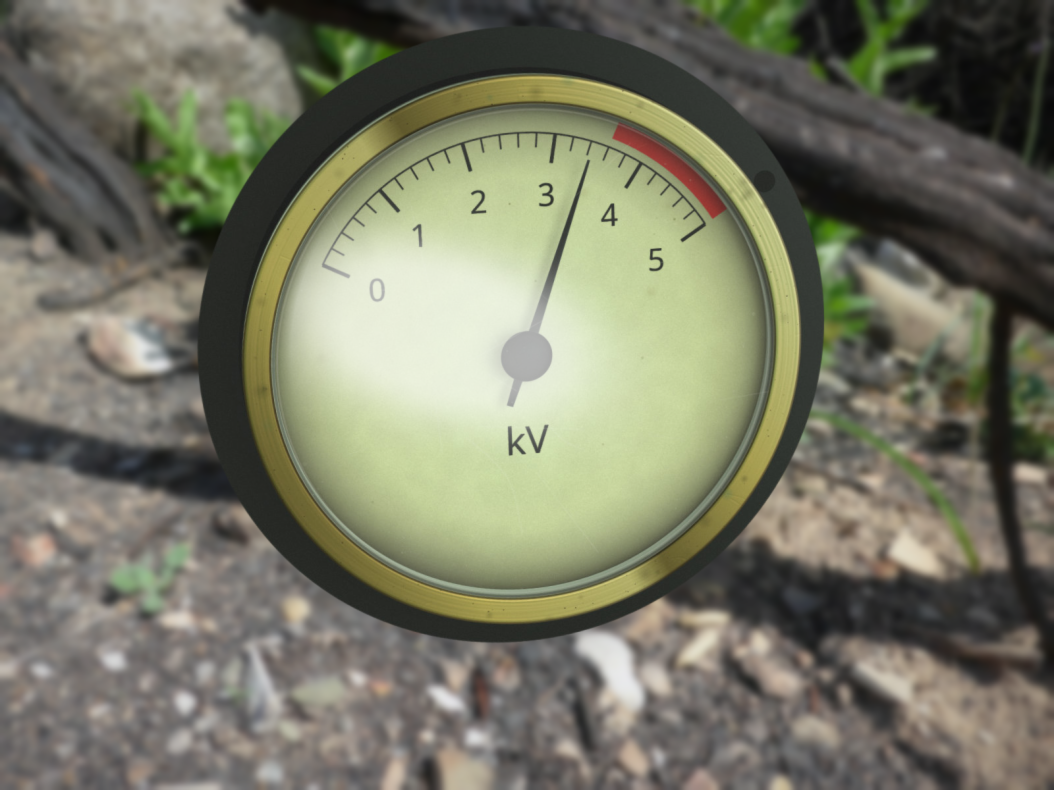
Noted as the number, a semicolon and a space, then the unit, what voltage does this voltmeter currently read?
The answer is 3.4; kV
